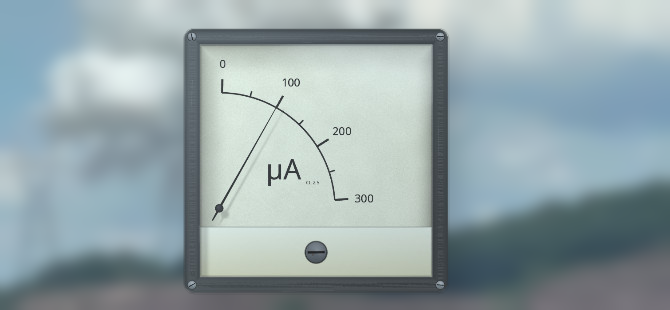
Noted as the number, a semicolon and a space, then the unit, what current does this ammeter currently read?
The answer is 100; µA
